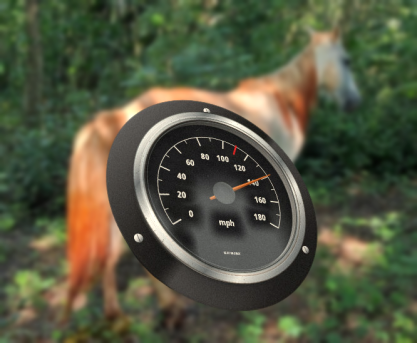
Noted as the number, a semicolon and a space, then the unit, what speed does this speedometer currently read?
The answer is 140; mph
